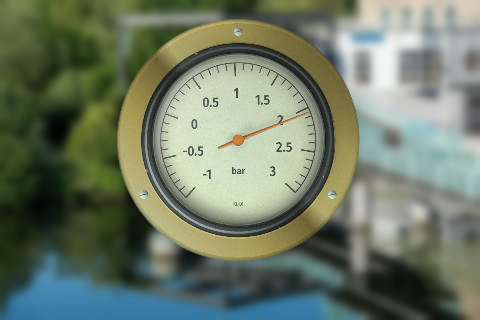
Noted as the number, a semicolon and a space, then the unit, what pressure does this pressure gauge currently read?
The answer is 2.05; bar
